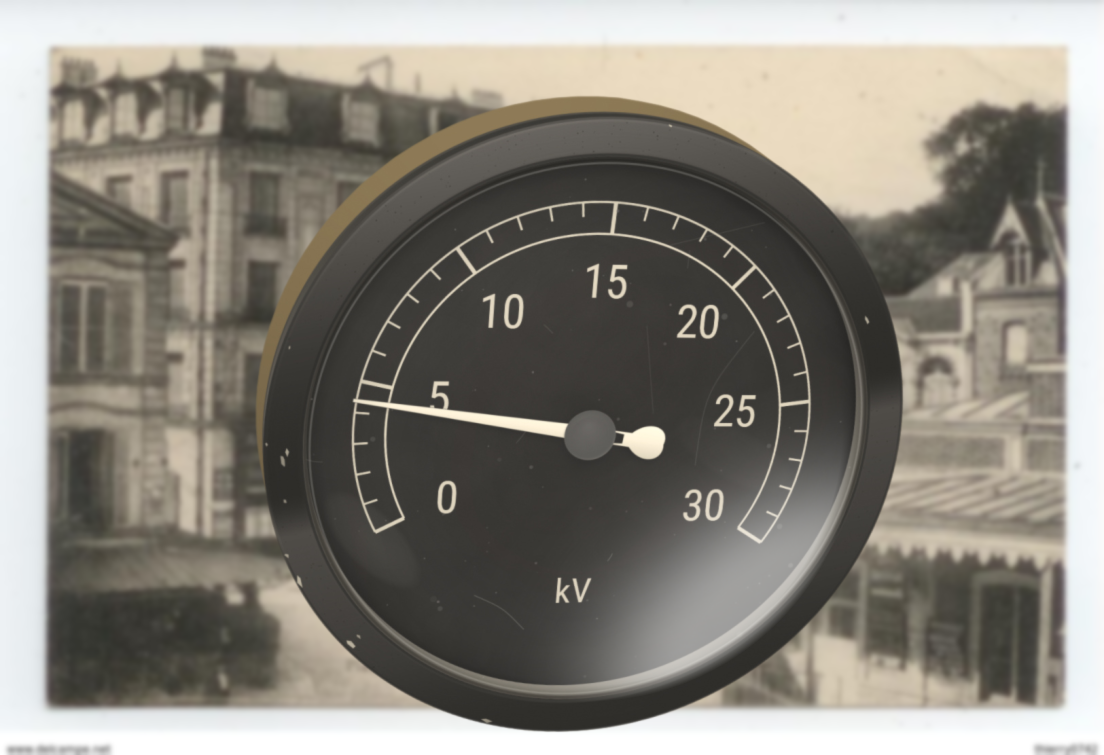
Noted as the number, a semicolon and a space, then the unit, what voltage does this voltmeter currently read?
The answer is 4.5; kV
